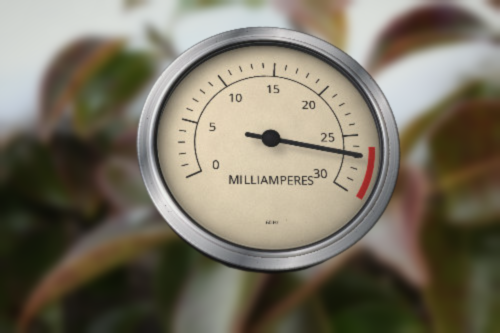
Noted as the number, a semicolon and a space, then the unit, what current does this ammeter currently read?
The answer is 27; mA
